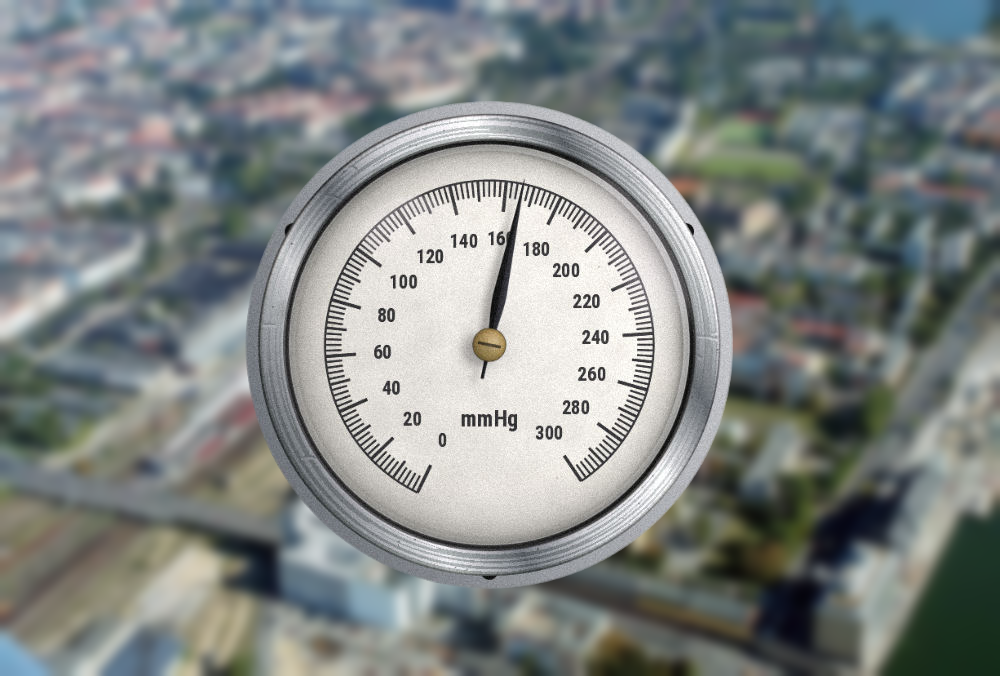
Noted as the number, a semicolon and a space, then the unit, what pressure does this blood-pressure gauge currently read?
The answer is 166; mmHg
